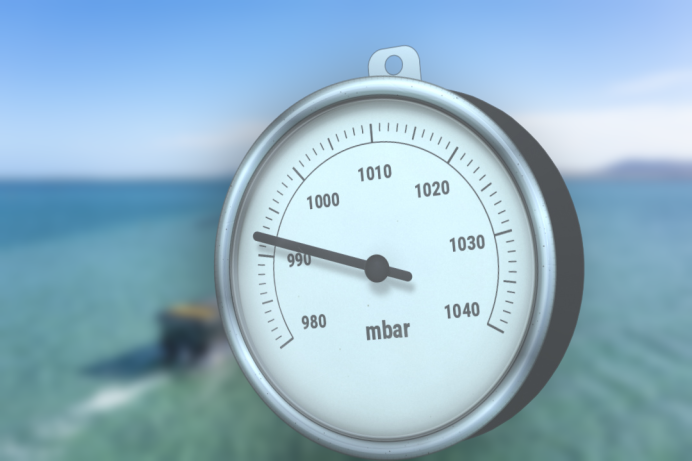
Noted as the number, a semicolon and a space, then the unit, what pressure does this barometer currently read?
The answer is 992; mbar
